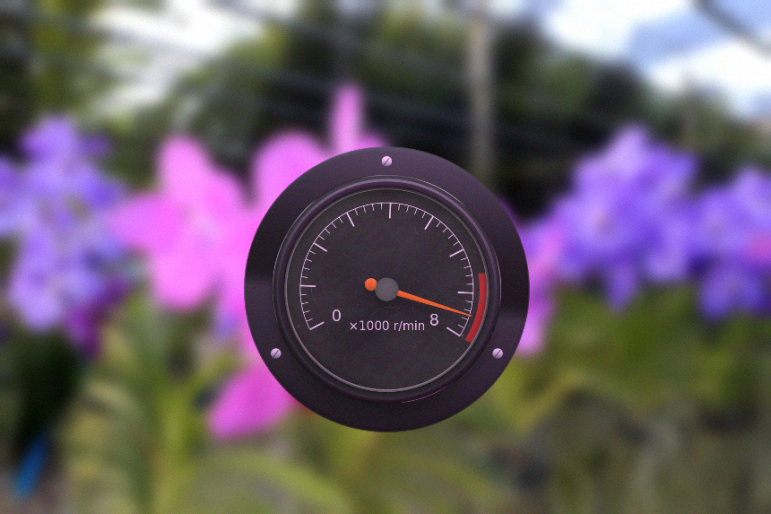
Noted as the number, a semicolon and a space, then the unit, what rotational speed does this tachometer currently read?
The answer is 7500; rpm
